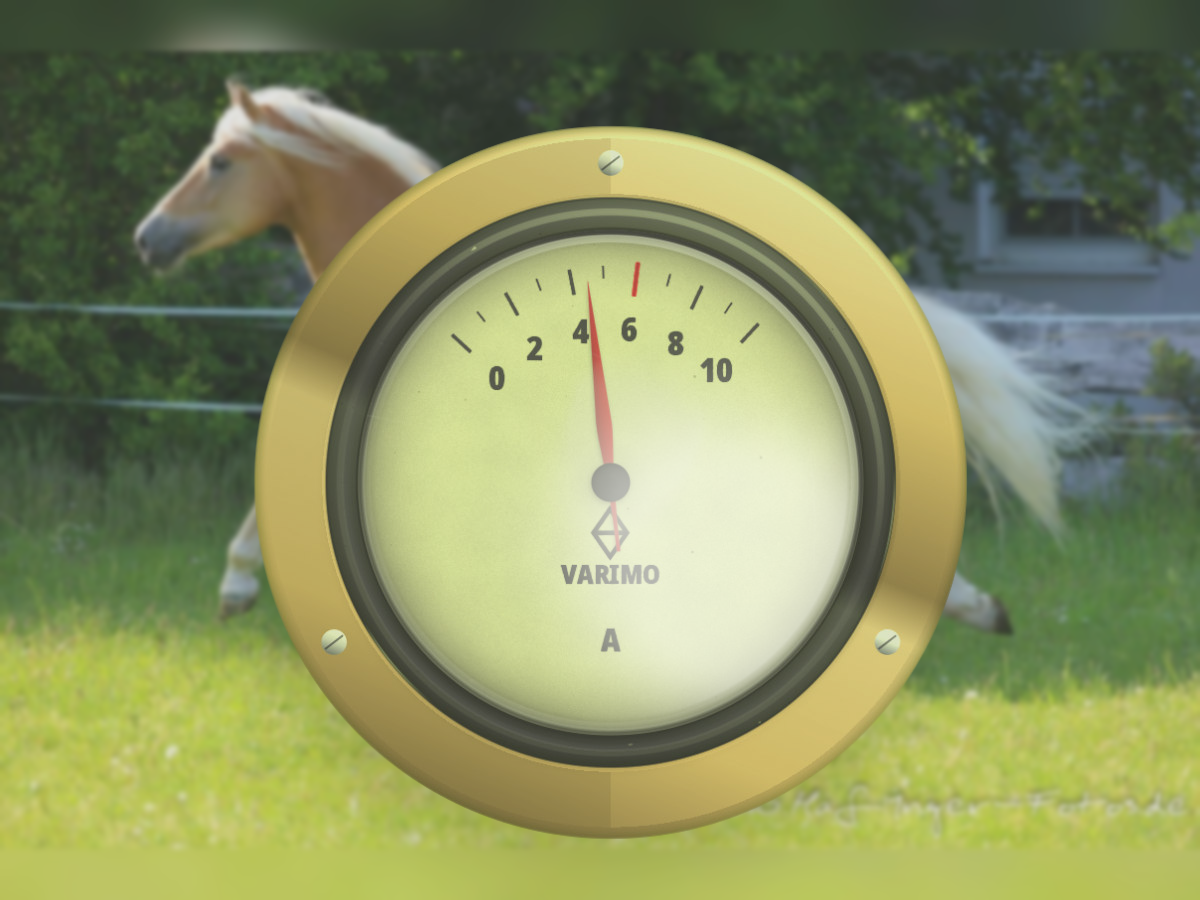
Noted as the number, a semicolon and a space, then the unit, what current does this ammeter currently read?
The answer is 4.5; A
